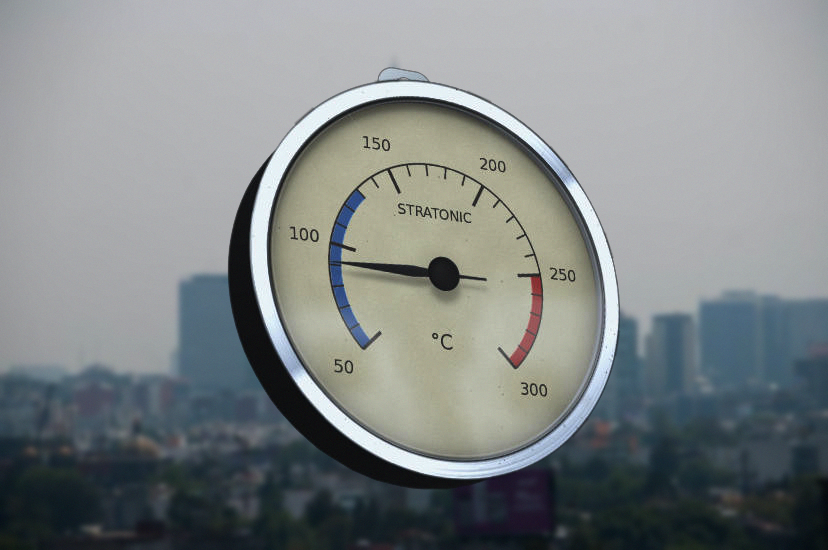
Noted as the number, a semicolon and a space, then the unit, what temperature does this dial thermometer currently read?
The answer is 90; °C
